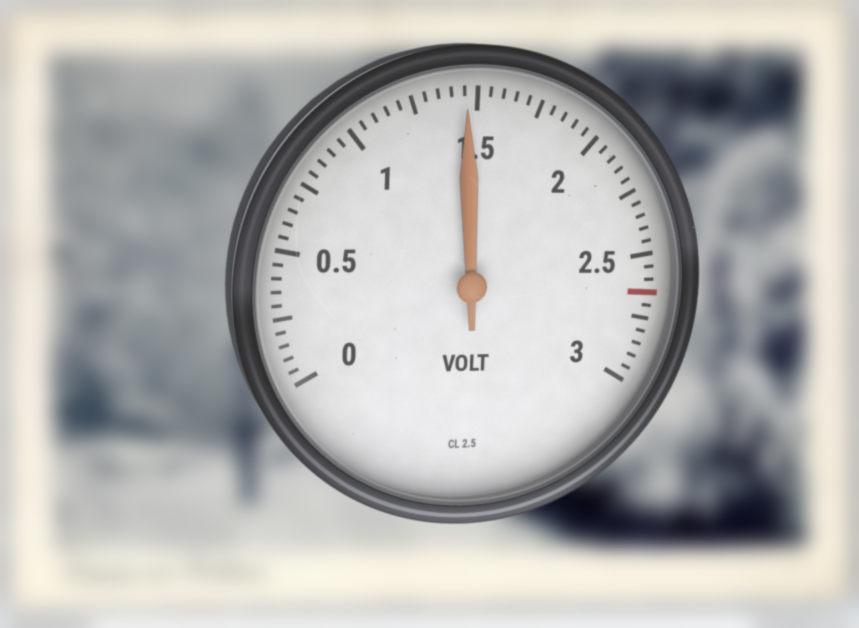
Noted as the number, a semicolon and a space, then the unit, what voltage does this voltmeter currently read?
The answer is 1.45; V
